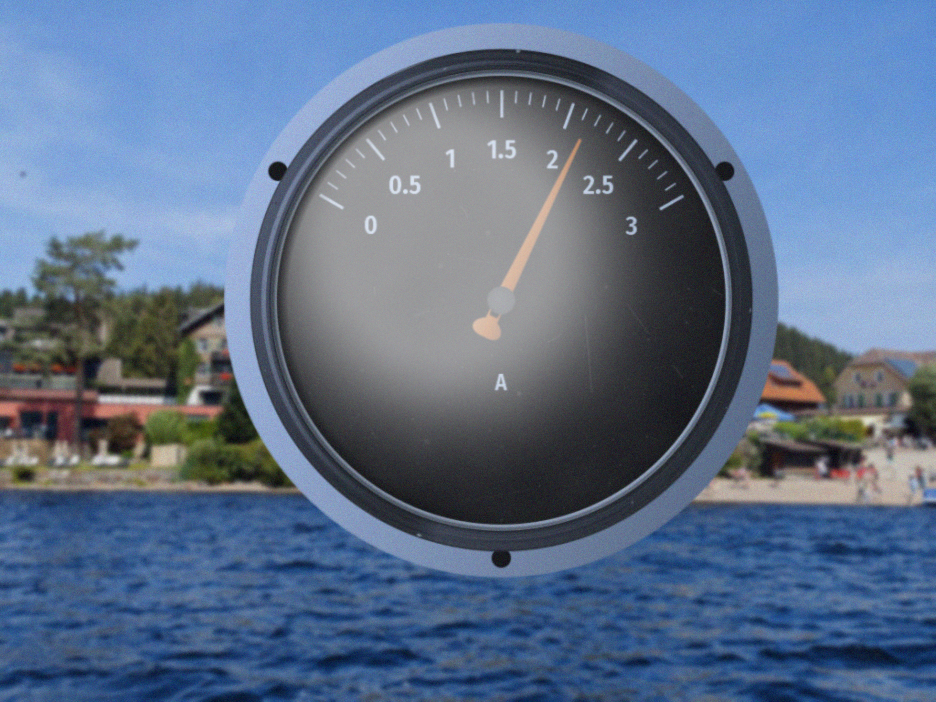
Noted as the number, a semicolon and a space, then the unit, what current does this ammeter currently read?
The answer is 2.15; A
